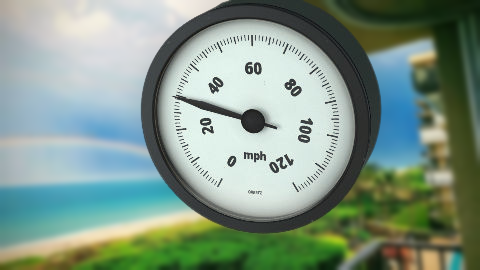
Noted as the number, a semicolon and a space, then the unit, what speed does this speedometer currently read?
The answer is 30; mph
